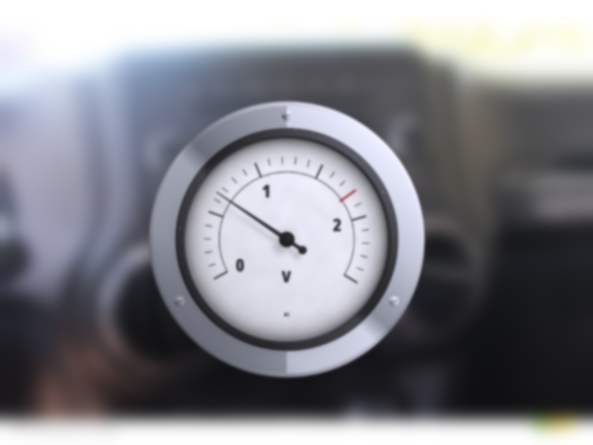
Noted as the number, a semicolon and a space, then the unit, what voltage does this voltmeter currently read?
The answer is 0.65; V
